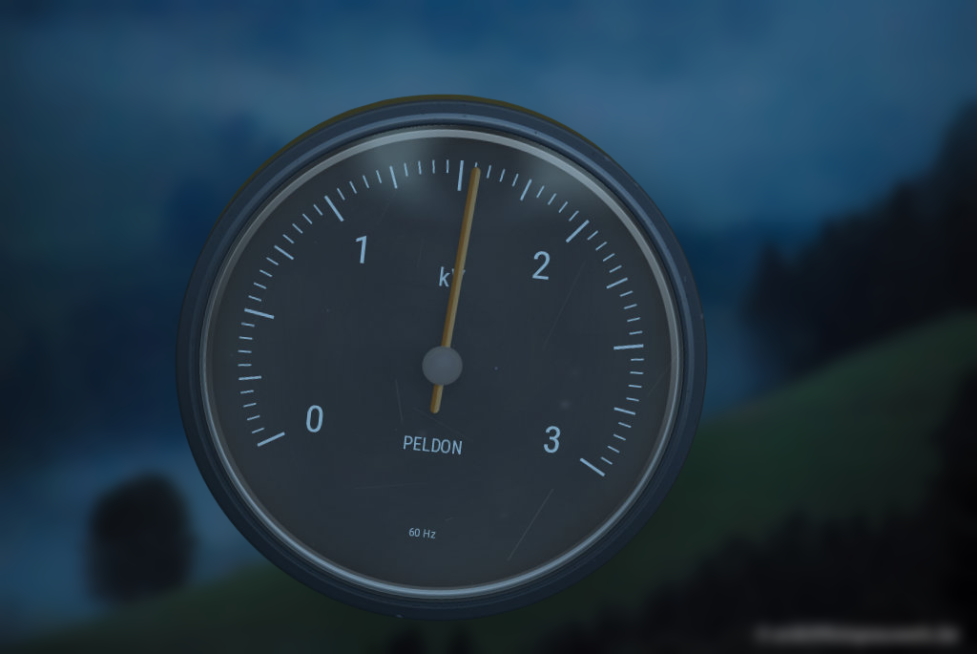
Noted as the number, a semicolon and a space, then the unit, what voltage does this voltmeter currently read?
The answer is 1.55; kV
